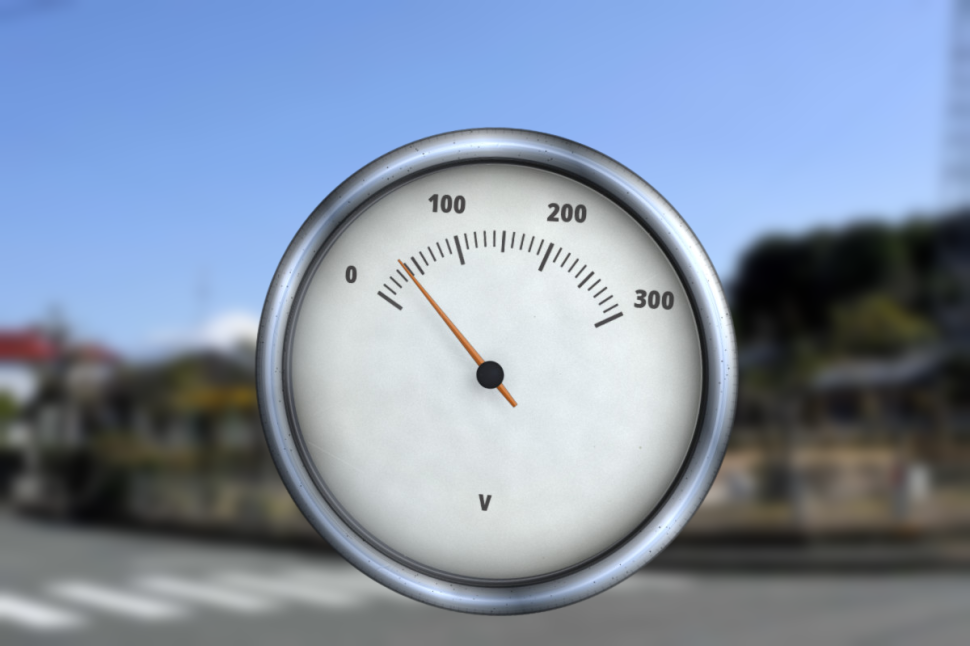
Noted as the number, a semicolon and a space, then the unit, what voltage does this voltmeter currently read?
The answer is 40; V
